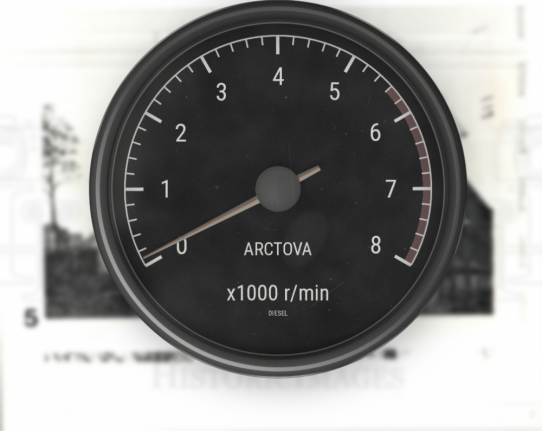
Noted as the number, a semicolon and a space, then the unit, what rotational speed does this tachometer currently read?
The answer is 100; rpm
